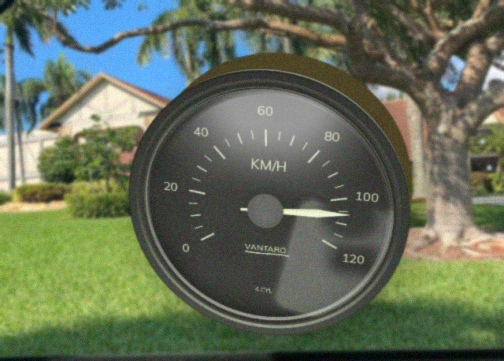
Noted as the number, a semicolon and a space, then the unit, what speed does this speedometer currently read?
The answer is 105; km/h
